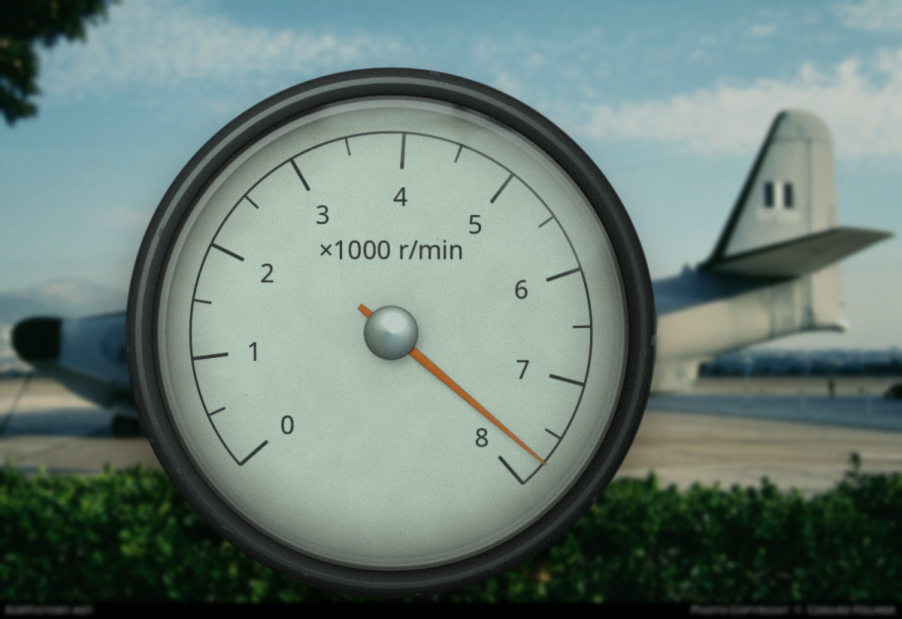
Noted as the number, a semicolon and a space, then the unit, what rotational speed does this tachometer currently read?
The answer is 7750; rpm
